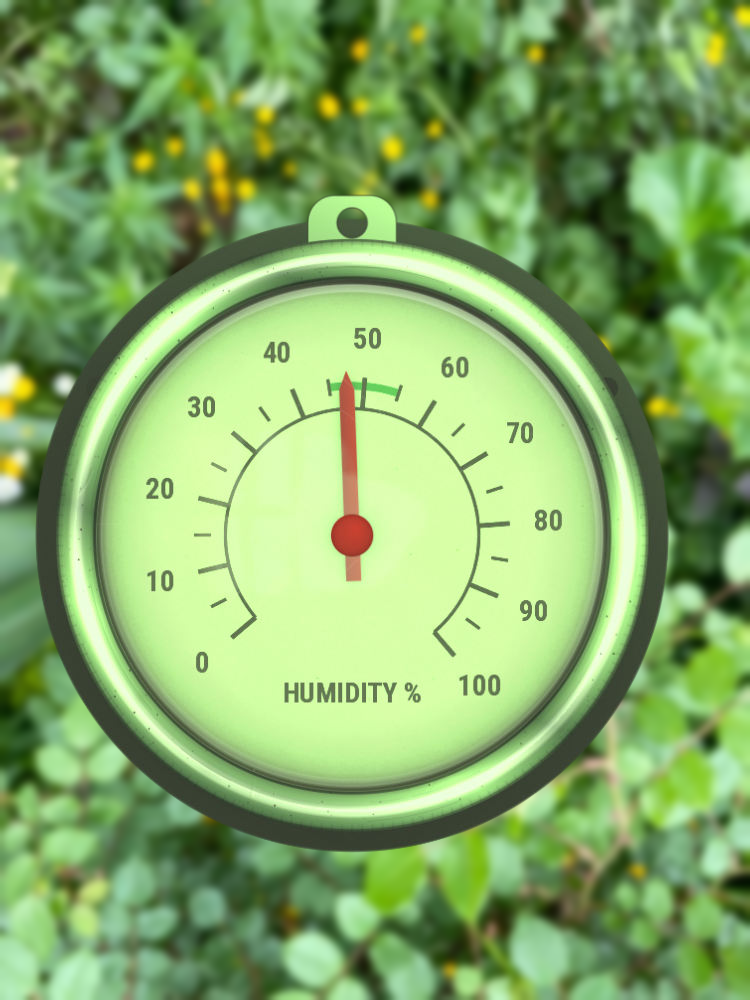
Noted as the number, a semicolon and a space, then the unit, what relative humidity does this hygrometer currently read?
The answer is 47.5; %
